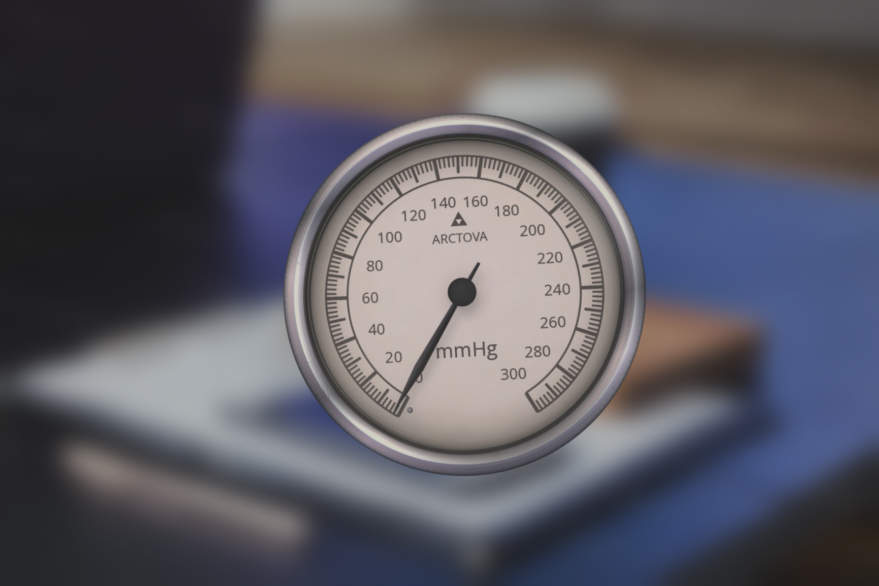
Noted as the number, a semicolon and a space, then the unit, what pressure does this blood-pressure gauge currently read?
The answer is 2; mmHg
